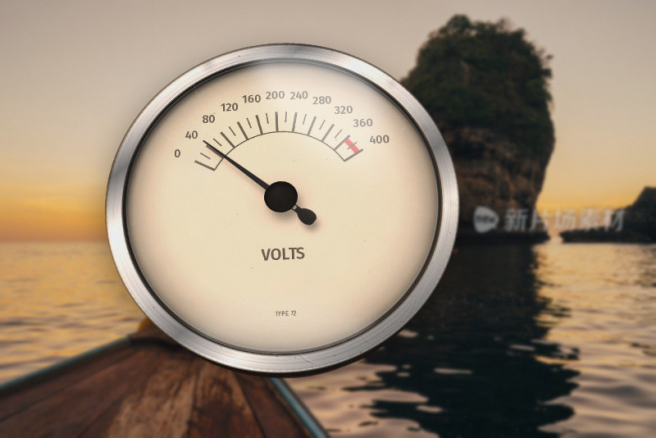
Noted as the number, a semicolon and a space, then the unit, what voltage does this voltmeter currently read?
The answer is 40; V
